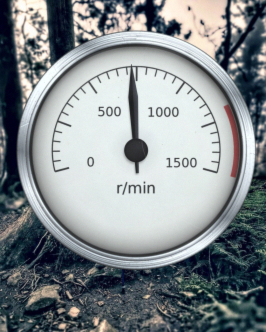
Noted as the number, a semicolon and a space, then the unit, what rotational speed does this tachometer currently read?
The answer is 725; rpm
